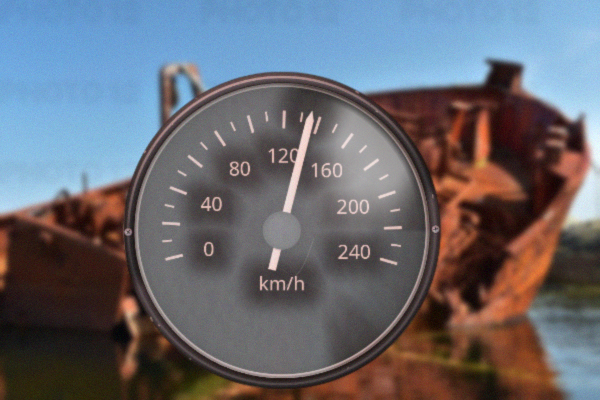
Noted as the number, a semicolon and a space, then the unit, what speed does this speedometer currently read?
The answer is 135; km/h
